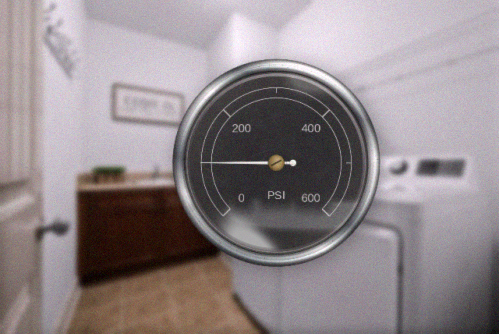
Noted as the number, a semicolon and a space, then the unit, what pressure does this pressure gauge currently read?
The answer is 100; psi
